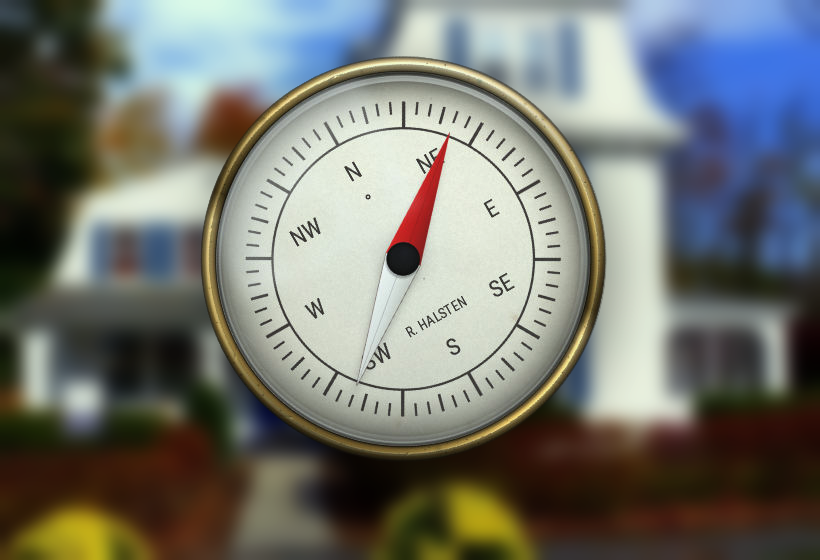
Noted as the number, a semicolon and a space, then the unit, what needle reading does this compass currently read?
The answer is 50; °
